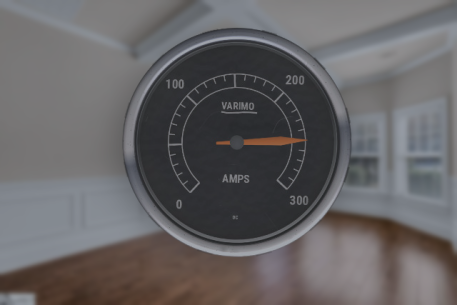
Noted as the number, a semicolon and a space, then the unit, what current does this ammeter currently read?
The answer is 250; A
